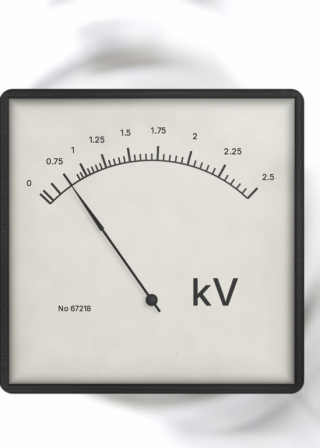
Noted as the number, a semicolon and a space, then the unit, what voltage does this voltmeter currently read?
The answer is 0.75; kV
